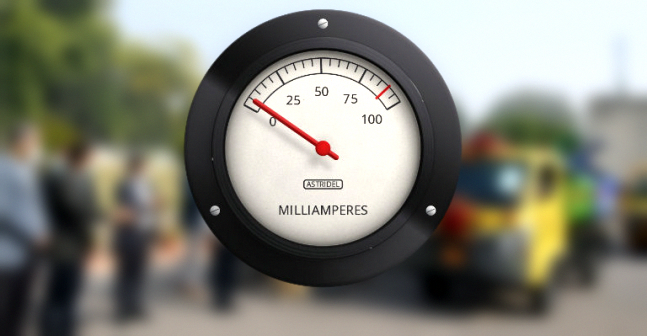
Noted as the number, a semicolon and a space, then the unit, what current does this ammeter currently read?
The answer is 5; mA
